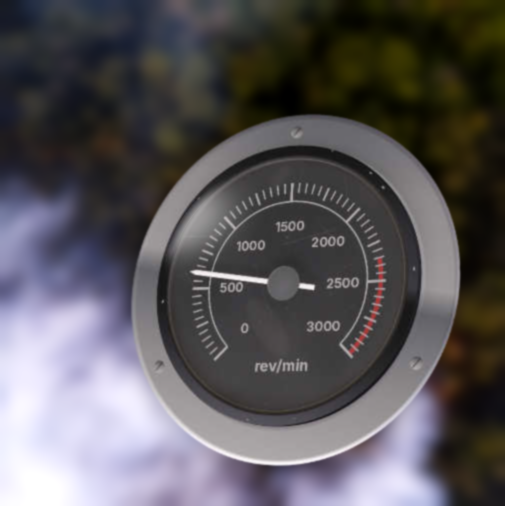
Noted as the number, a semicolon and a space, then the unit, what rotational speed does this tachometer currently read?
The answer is 600; rpm
